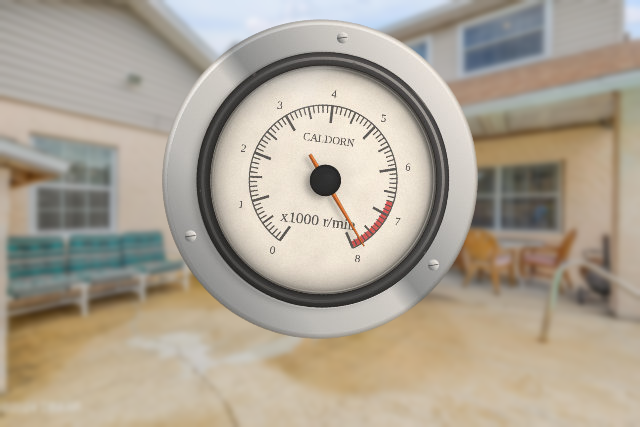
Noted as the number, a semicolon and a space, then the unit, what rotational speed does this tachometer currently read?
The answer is 7800; rpm
